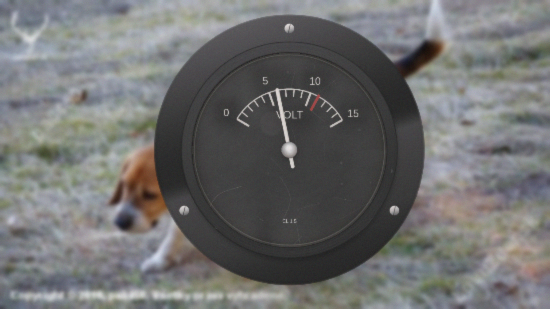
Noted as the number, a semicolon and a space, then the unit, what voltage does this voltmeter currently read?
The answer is 6; V
